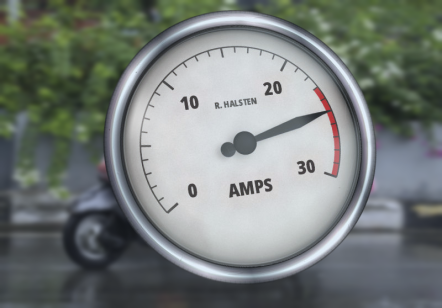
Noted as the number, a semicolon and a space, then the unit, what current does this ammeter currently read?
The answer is 25; A
